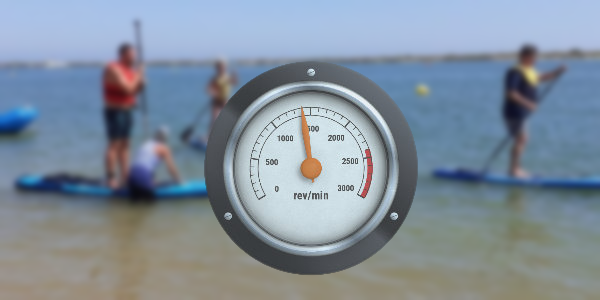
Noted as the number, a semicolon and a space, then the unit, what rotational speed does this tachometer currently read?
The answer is 1400; rpm
